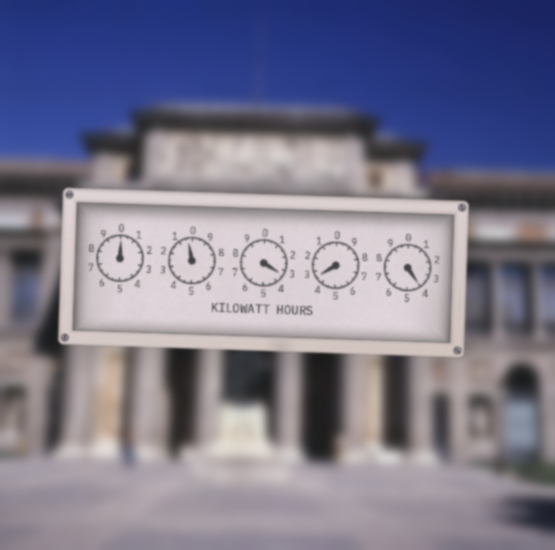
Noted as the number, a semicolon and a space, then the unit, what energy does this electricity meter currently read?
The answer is 334; kWh
